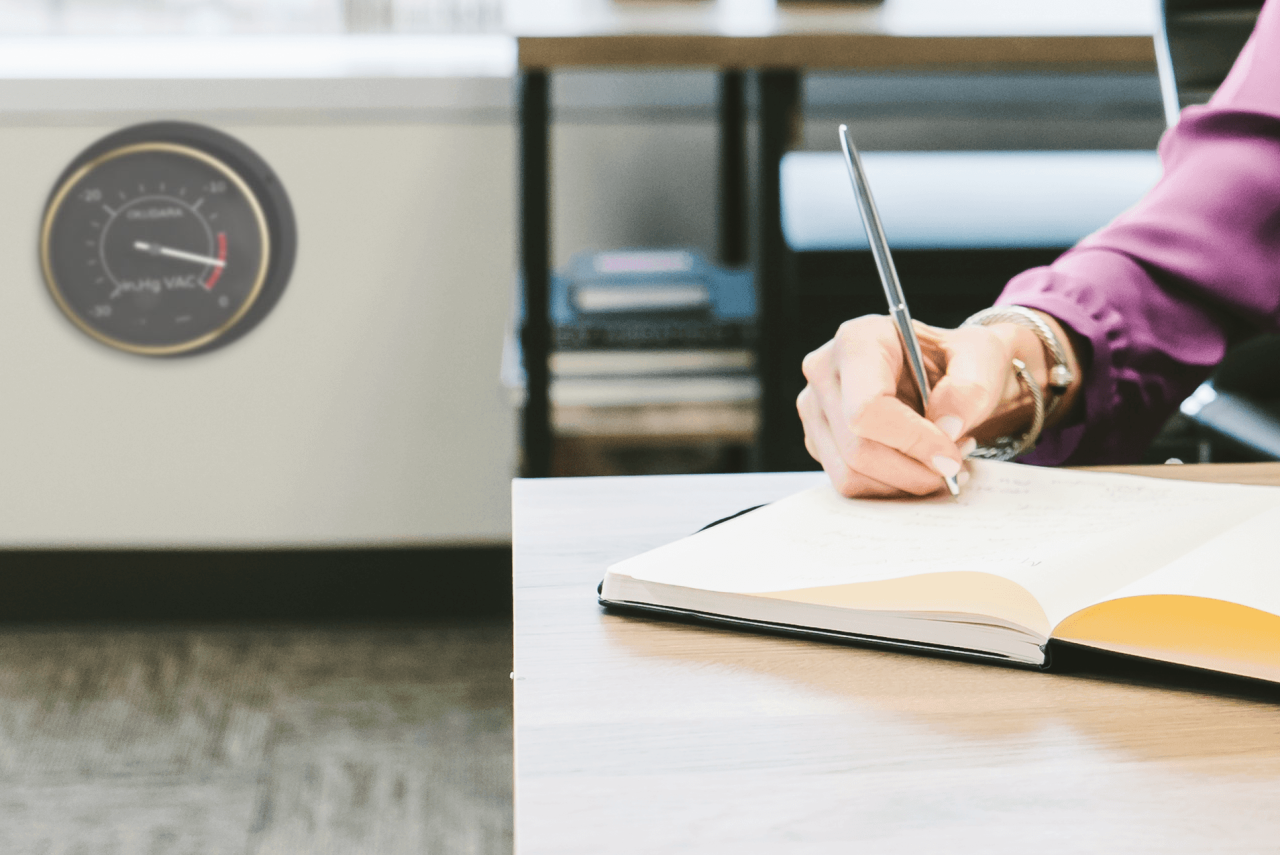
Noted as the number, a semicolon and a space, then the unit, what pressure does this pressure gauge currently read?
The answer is -3; inHg
